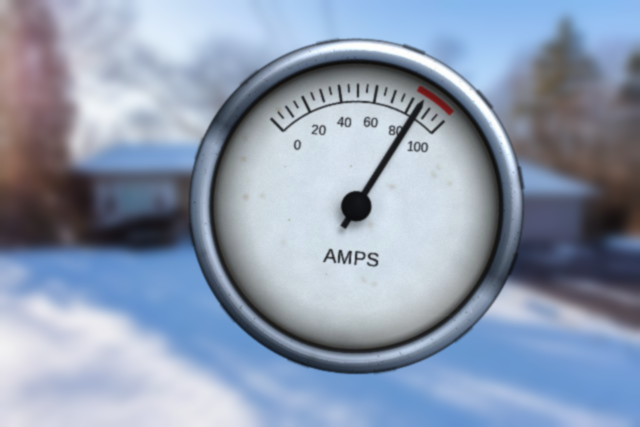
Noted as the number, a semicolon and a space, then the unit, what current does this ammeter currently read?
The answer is 85; A
